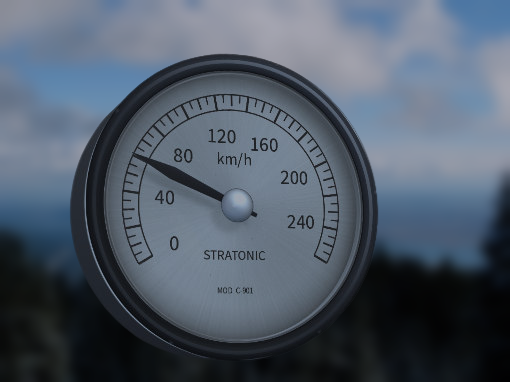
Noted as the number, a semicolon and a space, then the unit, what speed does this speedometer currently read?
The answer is 60; km/h
